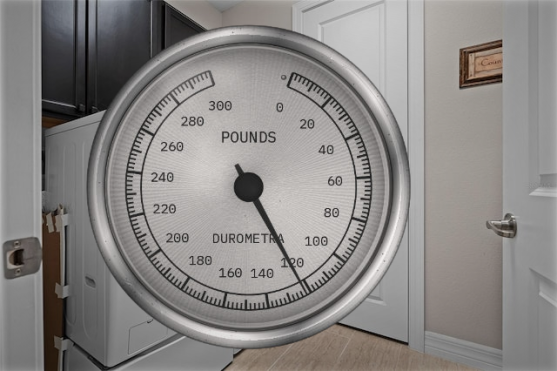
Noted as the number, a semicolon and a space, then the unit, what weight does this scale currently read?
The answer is 122; lb
